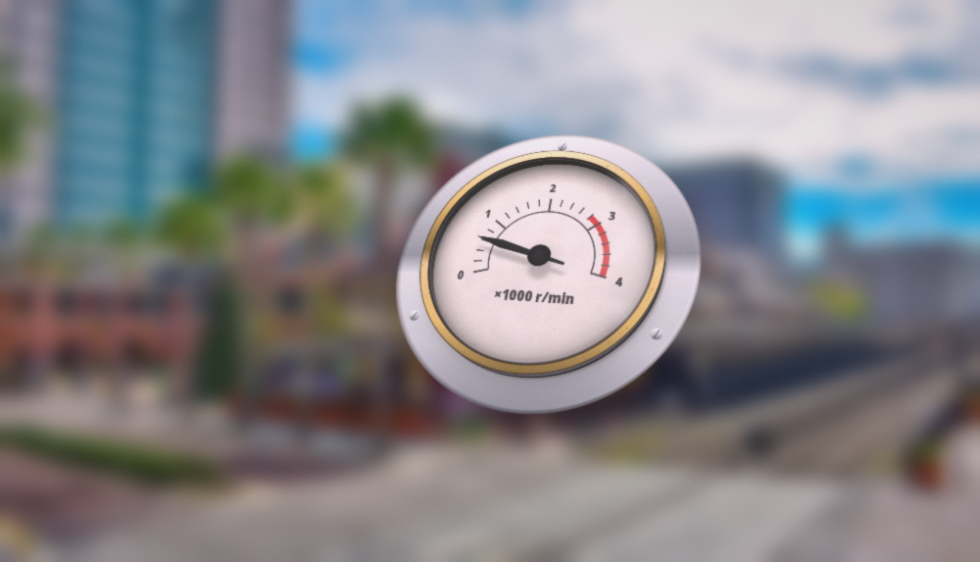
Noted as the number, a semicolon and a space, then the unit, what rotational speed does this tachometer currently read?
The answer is 600; rpm
